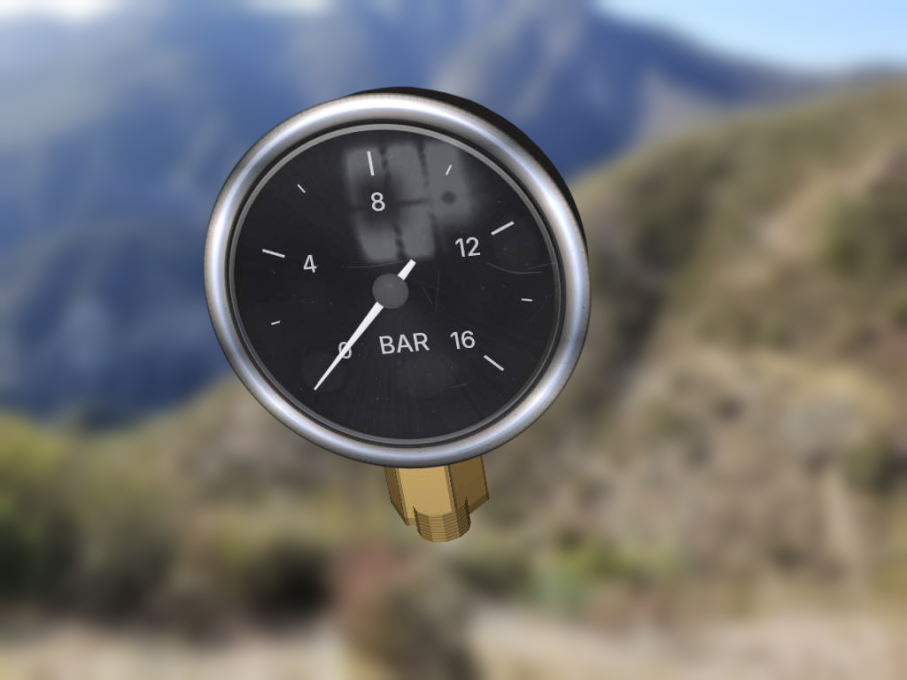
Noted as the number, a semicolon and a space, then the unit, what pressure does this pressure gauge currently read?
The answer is 0; bar
